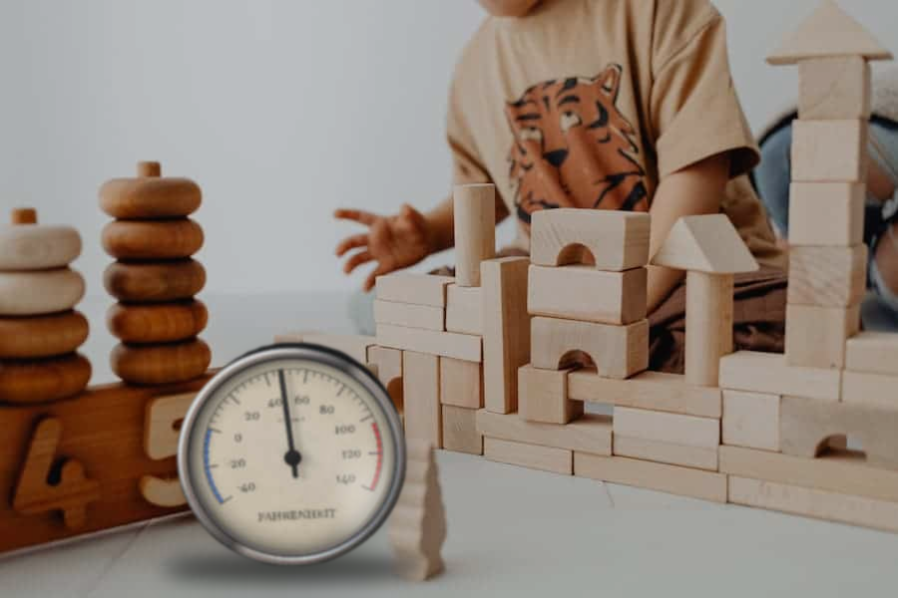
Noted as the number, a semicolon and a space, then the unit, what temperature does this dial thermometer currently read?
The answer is 48; °F
